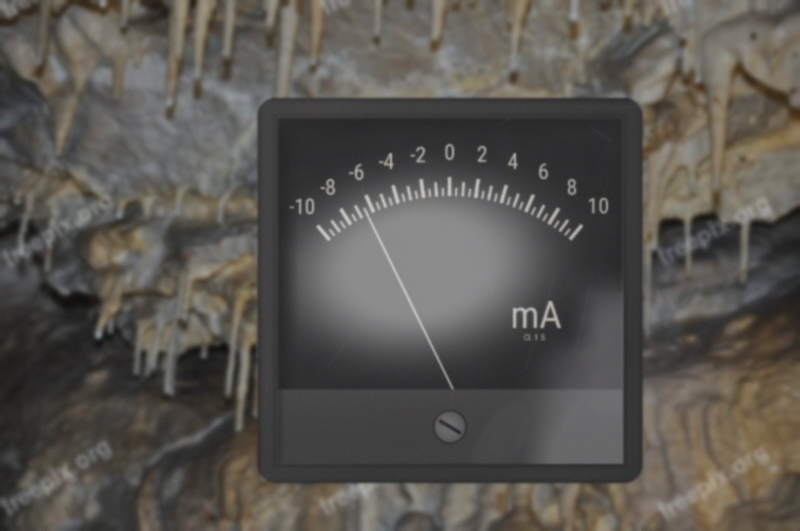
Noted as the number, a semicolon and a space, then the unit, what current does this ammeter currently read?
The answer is -6.5; mA
